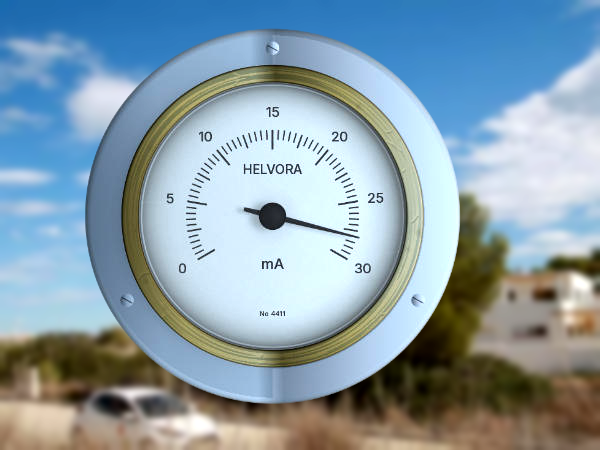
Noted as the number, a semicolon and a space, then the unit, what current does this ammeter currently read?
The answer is 28; mA
